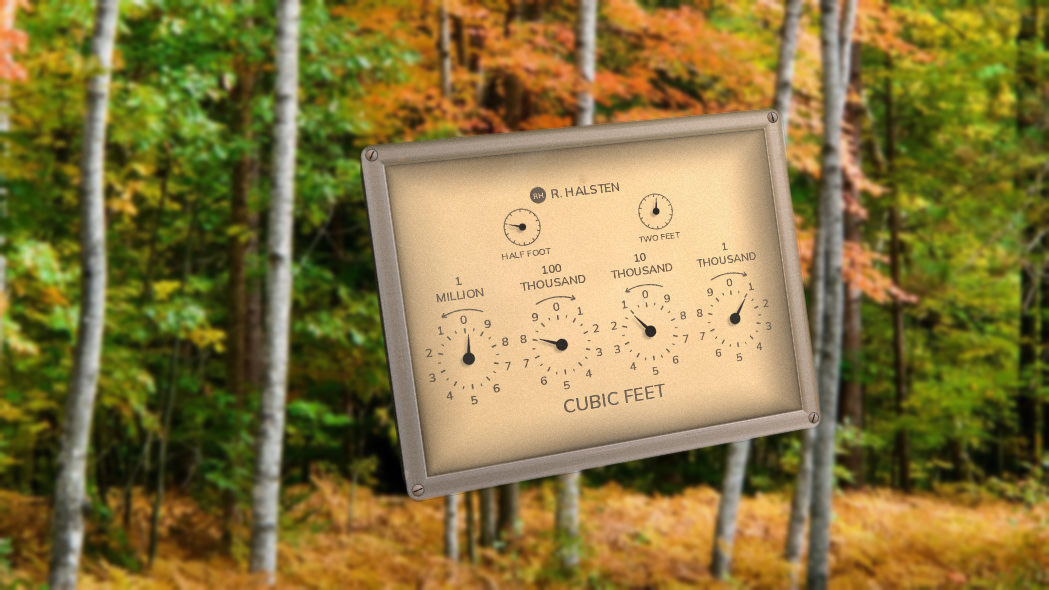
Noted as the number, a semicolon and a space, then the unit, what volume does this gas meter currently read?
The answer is 981100; ft³
